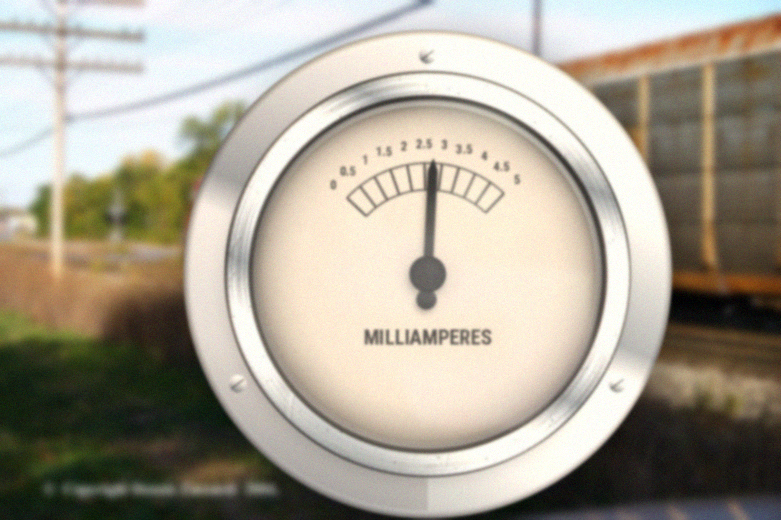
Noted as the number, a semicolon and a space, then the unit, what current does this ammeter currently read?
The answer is 2.75; mA
